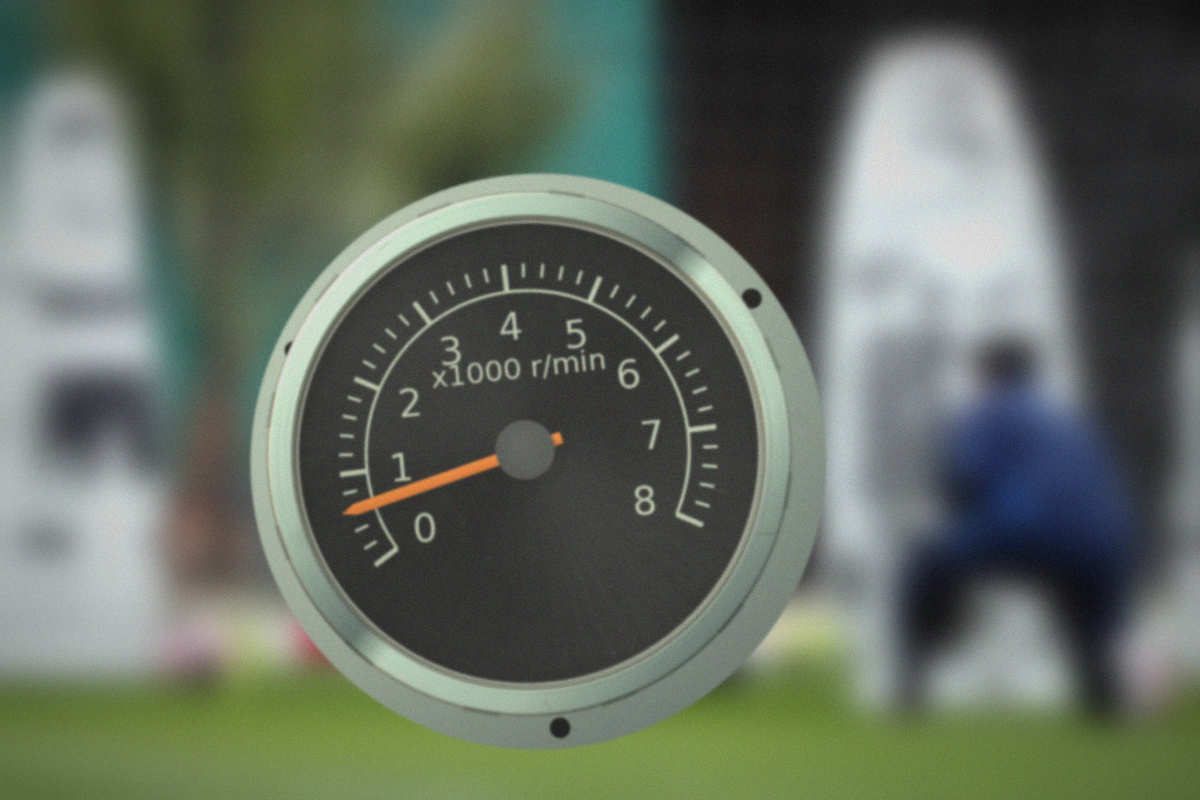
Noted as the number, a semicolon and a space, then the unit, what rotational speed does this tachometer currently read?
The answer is 600; rpm
